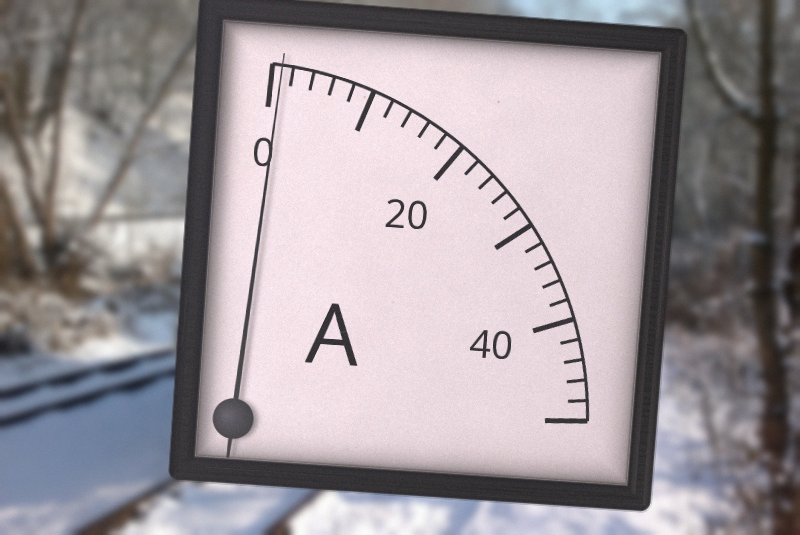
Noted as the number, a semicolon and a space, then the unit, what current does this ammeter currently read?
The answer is 1; A
